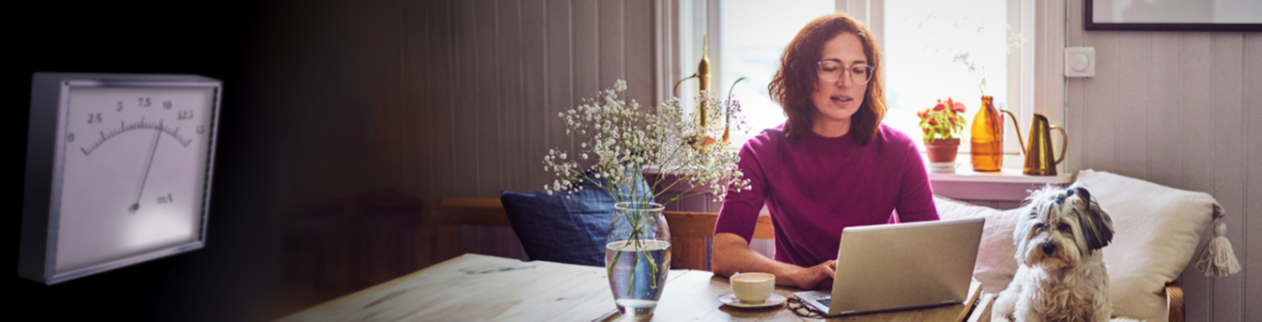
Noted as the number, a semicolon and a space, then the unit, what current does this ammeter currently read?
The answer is 10; mA
